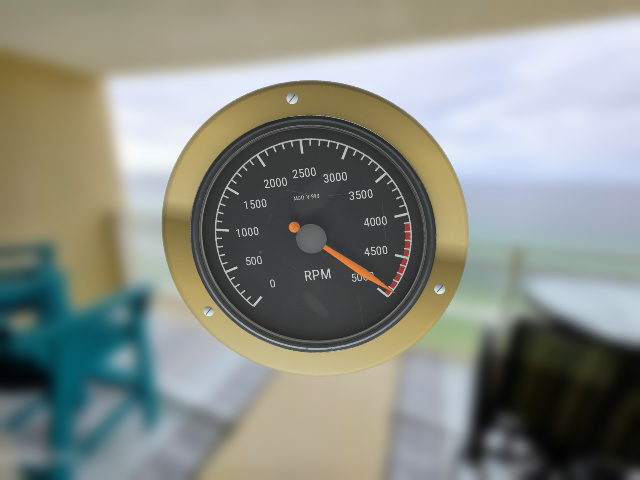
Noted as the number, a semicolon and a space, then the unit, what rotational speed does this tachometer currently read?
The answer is 4900; rpm
